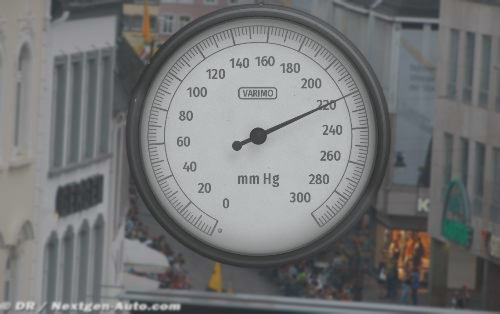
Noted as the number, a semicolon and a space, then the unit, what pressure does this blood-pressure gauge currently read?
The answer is 220; mmHg
